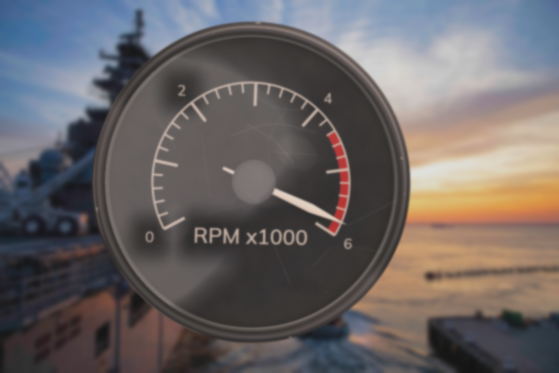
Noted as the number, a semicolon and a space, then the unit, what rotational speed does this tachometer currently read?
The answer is 5800; rpm
